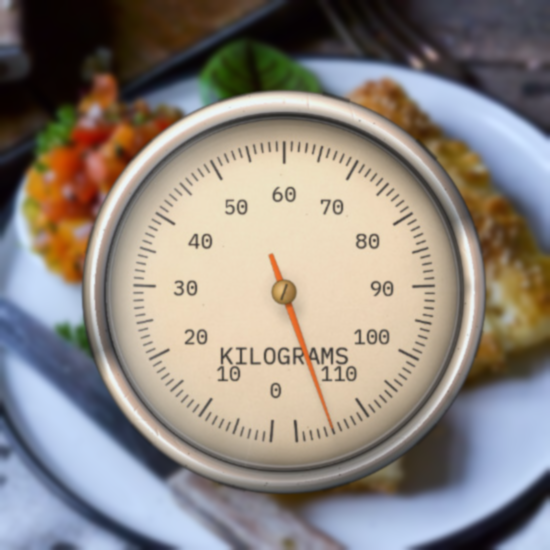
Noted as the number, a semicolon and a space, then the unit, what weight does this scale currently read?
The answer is 115; kg
